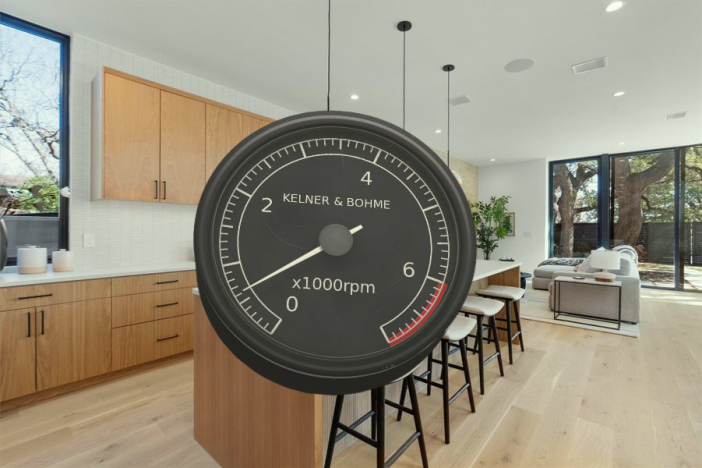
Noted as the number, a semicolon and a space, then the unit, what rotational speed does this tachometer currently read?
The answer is 600; rpm
